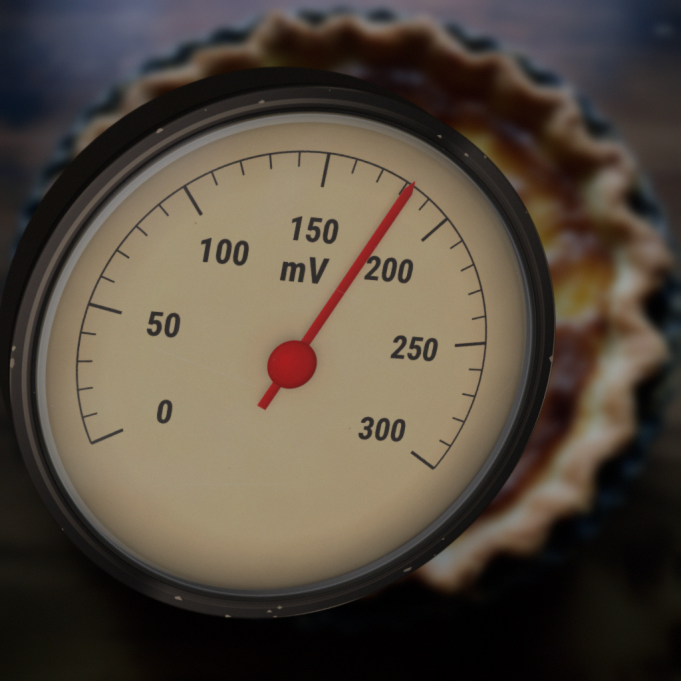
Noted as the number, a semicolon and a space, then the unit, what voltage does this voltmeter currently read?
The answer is 180; mV
